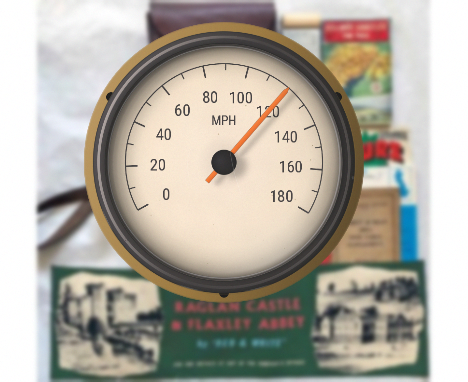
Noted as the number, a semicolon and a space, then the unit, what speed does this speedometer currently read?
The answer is 120; mph
